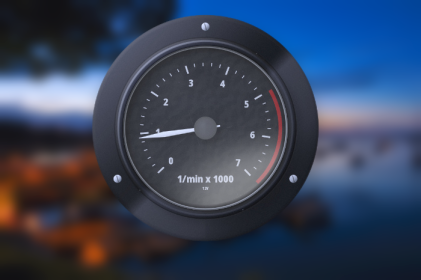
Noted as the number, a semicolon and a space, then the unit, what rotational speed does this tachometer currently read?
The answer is 900; rpm
